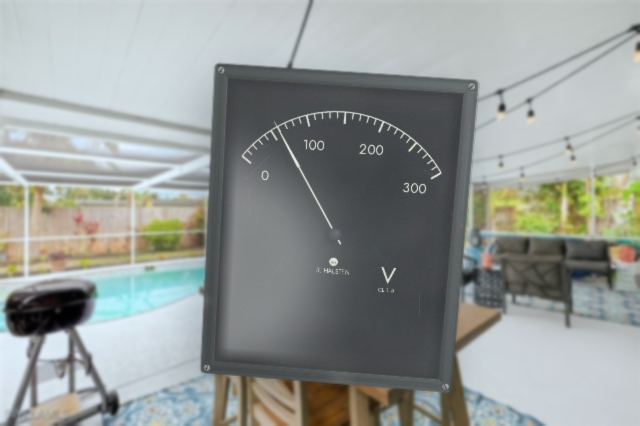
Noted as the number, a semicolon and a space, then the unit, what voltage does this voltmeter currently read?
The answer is 60; V
